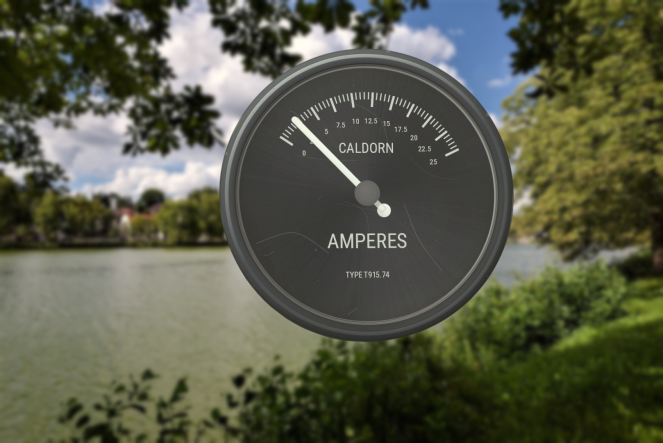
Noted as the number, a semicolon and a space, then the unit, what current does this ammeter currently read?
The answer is 2.5; A
